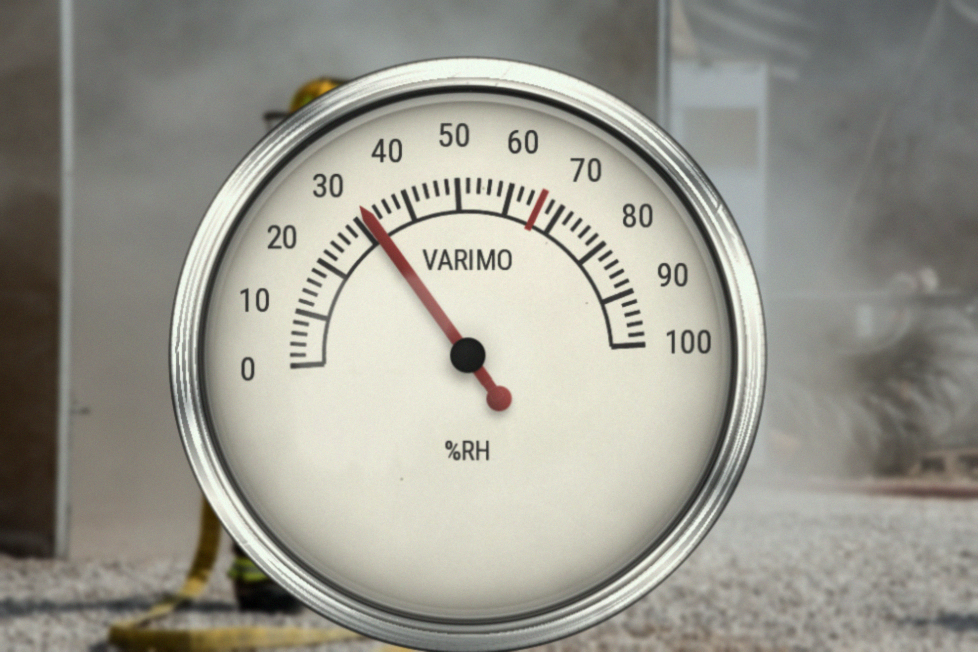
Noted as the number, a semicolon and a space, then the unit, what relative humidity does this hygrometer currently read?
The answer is 32; %
